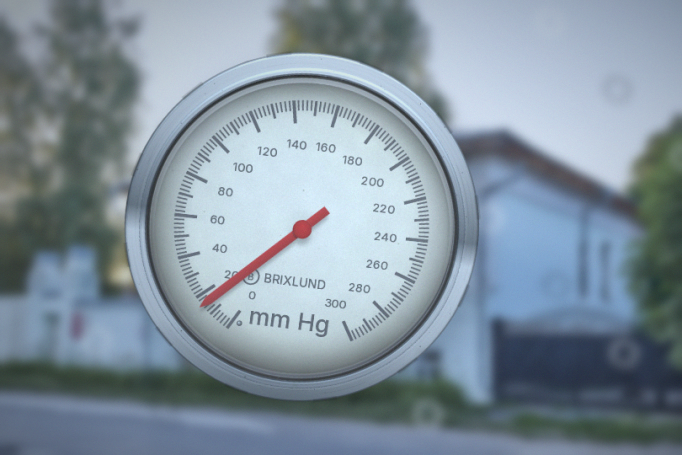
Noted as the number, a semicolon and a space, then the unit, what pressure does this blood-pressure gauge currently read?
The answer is 16; mmHg
